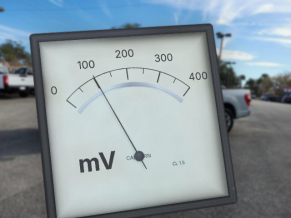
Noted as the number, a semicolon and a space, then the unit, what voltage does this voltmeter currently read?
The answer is 100; mV
